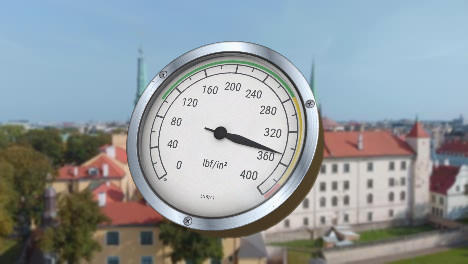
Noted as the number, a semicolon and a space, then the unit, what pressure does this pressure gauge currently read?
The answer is 350; psi
